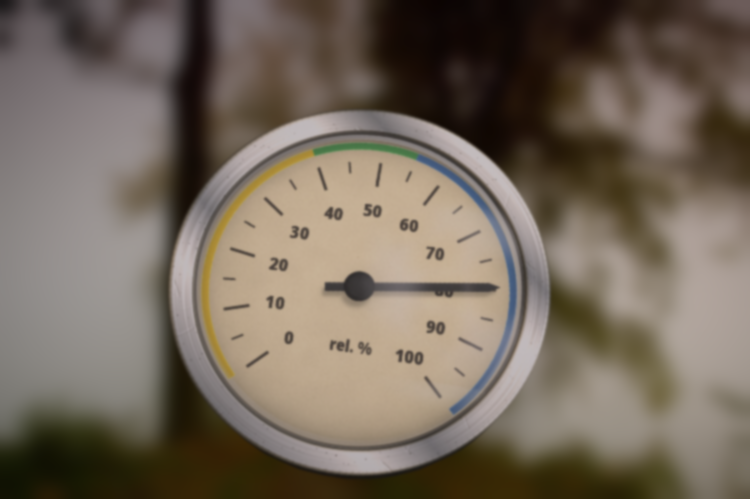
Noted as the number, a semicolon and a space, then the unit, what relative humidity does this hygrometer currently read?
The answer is 80; %
